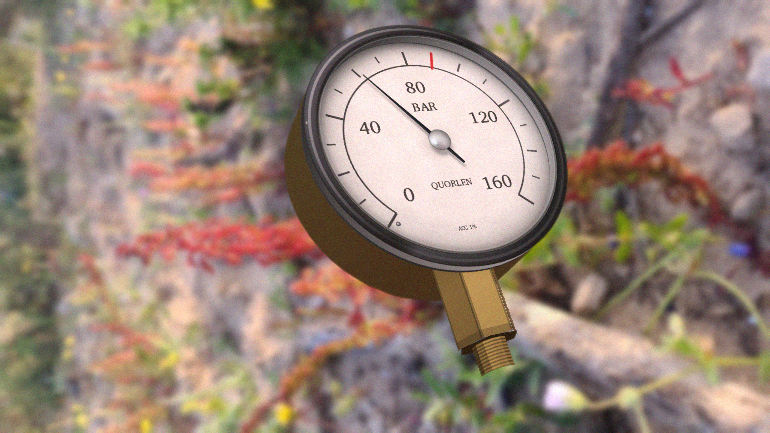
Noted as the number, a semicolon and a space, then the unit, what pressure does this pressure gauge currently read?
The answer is 60; bar
